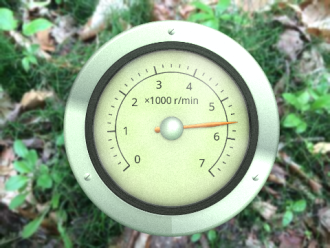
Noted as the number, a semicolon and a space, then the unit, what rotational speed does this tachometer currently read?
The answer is 5600; rpm
